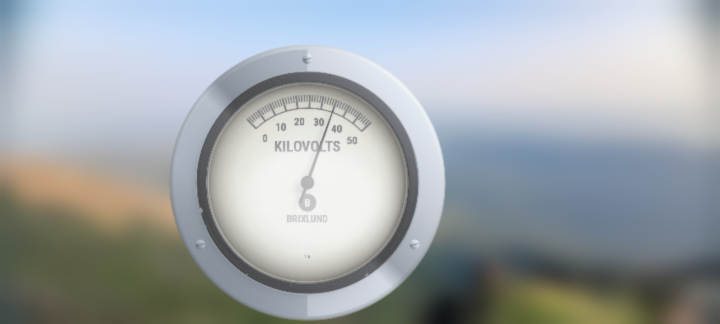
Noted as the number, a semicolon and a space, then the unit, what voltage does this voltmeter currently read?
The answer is 35; kV
